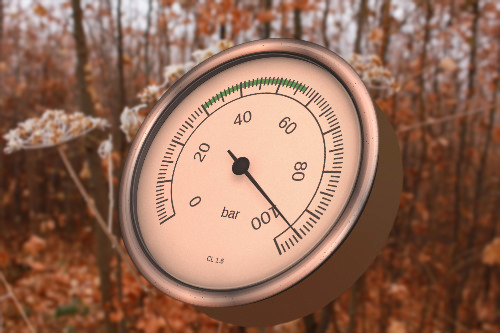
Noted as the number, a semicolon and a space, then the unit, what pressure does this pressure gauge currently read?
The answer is 95; bar
